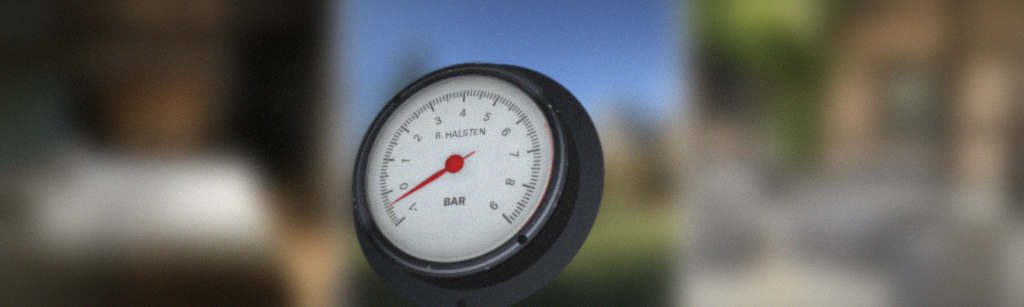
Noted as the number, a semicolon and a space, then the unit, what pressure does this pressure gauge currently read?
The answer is -0.5; bar
